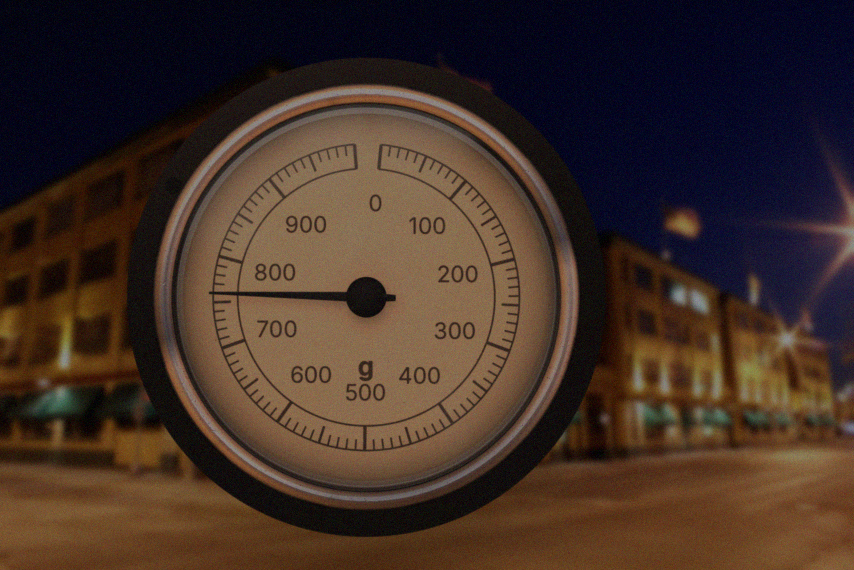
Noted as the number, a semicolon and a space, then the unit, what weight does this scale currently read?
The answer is 760; g
